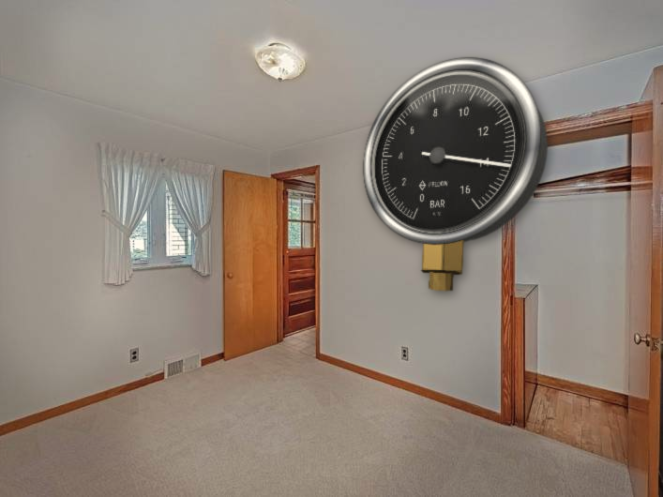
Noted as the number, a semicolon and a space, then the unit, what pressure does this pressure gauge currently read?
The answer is 14; bar
